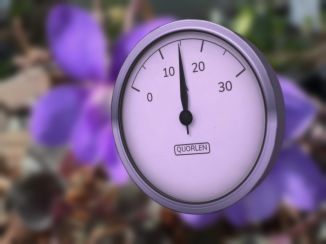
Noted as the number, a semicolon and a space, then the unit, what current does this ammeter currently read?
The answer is 15; A
